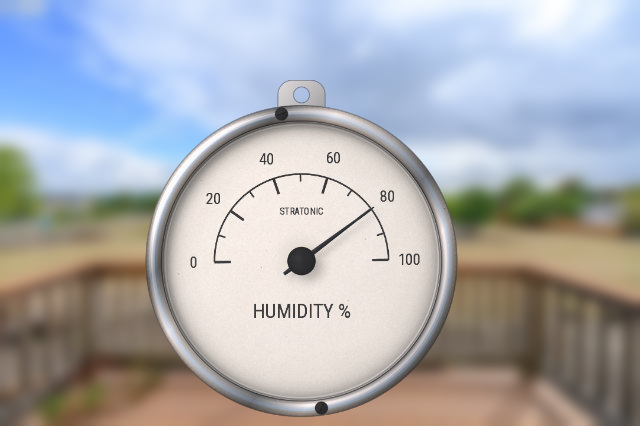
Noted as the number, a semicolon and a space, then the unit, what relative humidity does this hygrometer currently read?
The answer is 80; %
